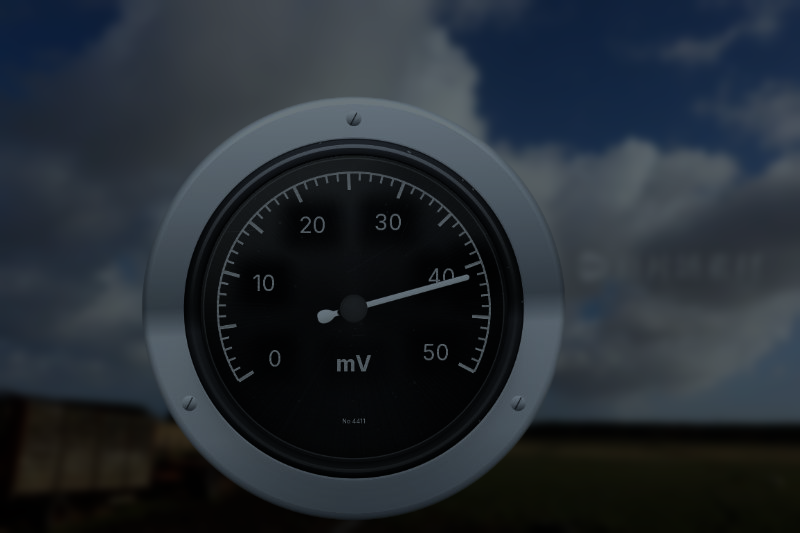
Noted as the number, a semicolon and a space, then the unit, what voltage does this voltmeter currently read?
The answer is 41; mV
